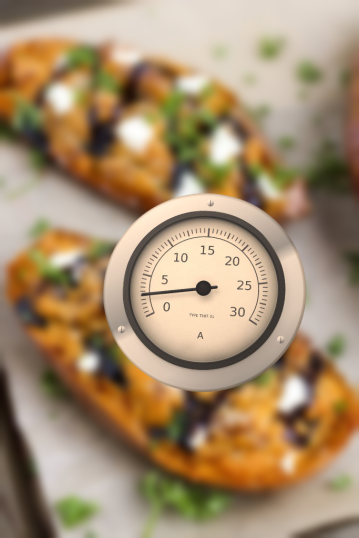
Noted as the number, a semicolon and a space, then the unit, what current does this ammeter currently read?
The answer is 2.5; A
